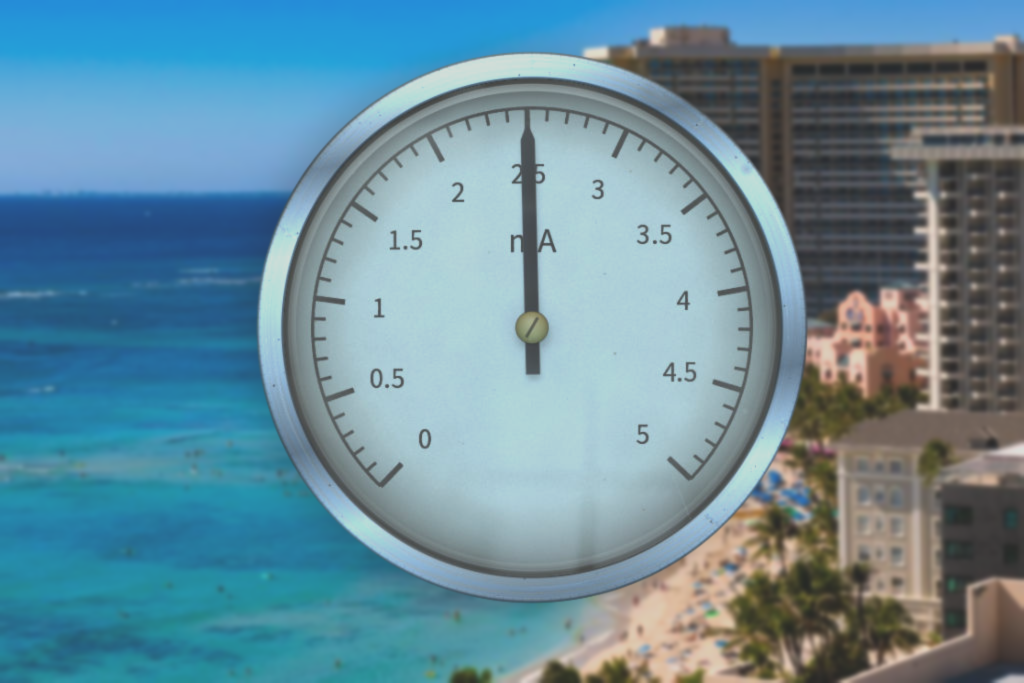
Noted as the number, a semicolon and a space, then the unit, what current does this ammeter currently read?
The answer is 2.5; mA
